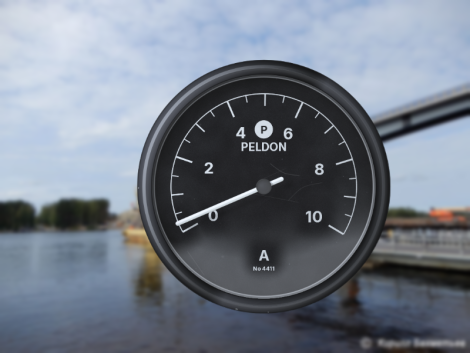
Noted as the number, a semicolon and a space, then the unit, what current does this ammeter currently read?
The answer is 0.25; A
